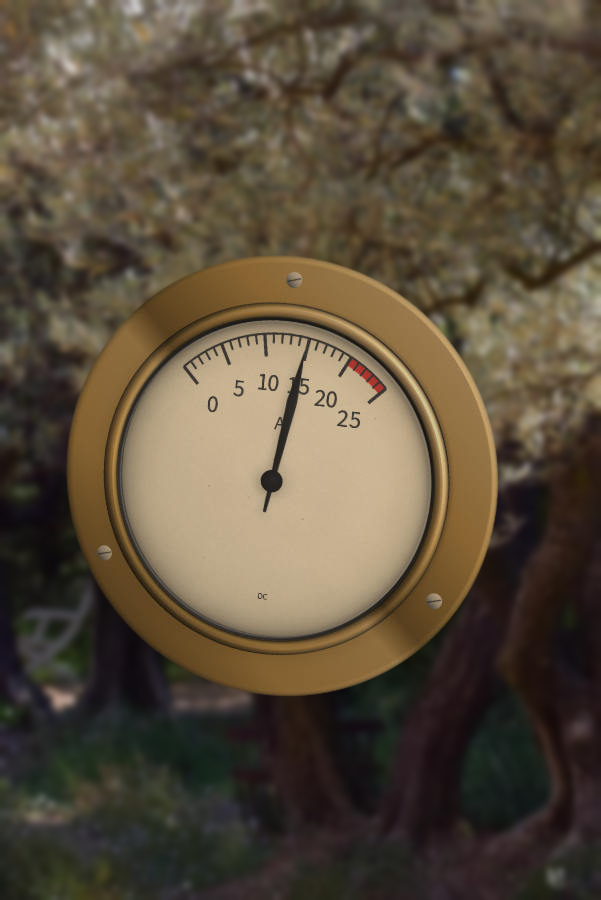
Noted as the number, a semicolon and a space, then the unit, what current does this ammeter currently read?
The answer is 15; A
